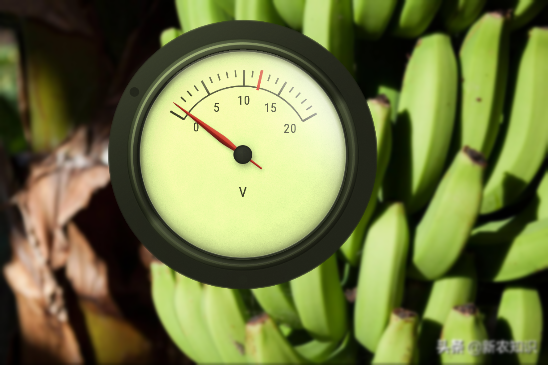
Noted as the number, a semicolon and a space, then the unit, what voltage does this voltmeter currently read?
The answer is 1; V
